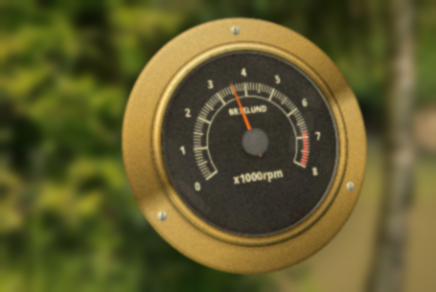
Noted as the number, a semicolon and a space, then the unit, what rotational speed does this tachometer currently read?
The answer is 3500; rpm
